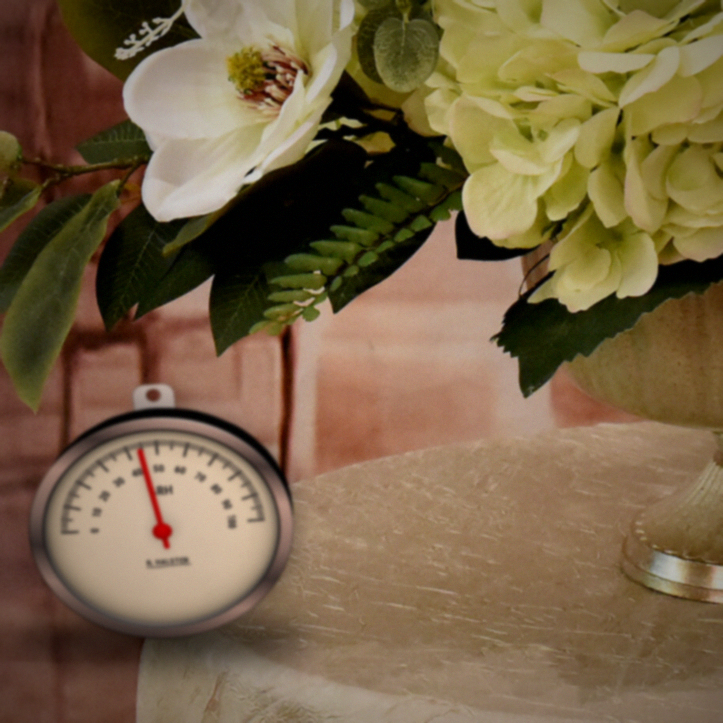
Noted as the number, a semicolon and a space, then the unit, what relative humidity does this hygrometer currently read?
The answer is 45; %
